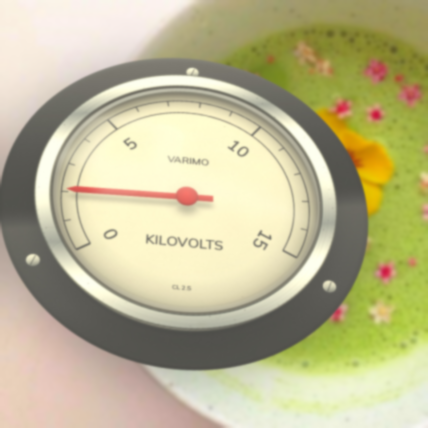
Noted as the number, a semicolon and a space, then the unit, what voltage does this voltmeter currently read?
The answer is 2; kV
